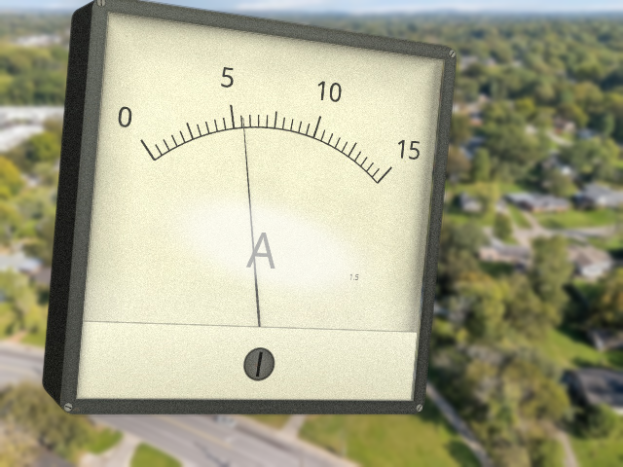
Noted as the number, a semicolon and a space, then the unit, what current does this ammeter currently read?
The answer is 5.5; A
